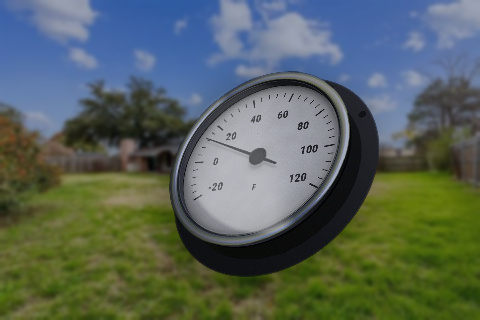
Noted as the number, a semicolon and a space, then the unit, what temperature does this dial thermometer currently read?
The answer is 12; °F
